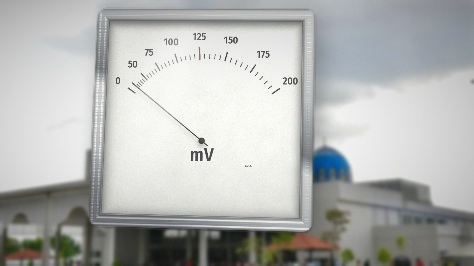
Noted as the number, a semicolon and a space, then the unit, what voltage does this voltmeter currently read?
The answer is 25; mV
